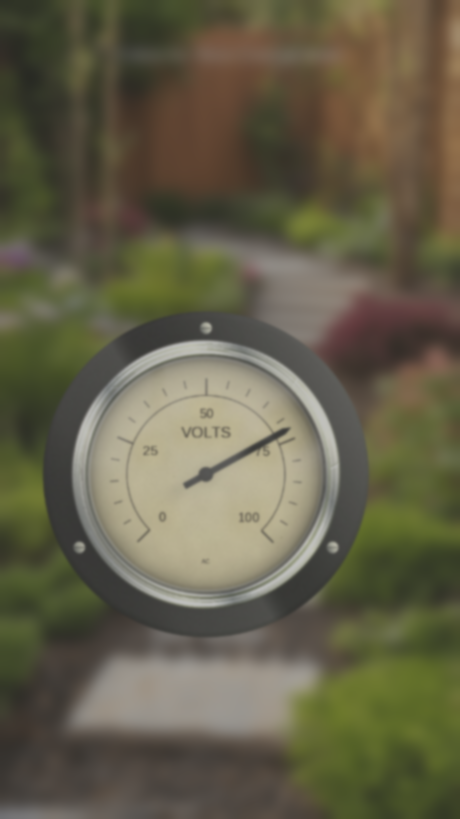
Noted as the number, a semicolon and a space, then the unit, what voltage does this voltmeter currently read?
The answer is 72.5; V
